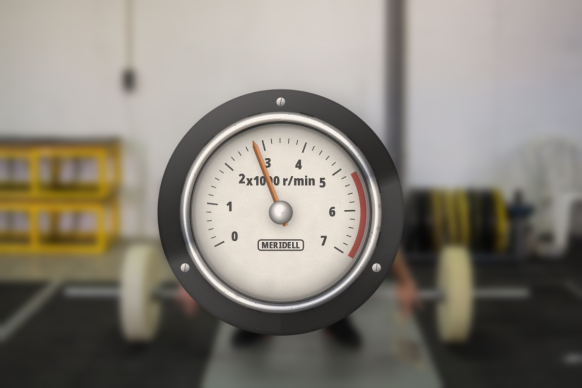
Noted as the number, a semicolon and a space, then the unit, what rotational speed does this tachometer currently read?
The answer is 2800; rpm
